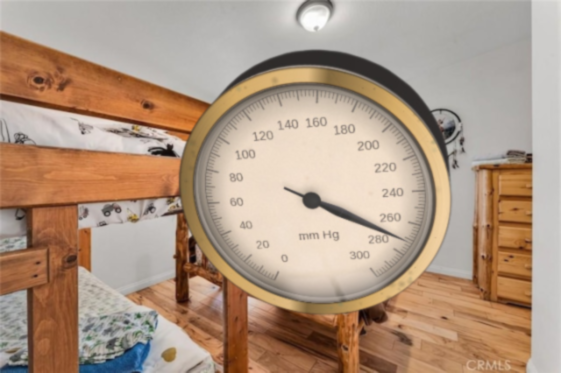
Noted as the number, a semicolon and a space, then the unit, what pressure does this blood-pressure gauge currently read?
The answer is 270; mmHg
